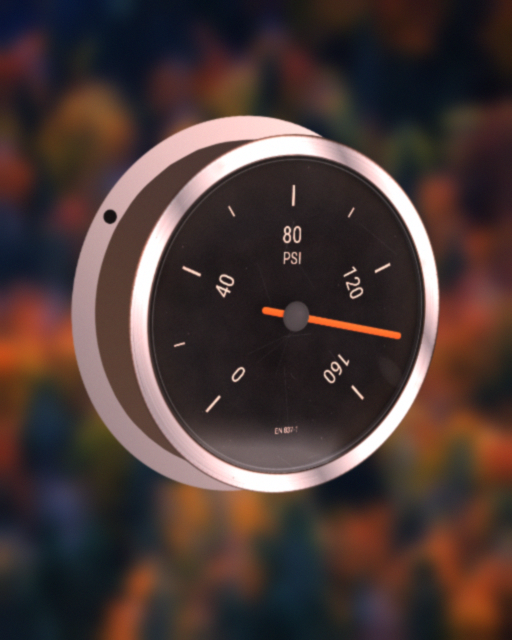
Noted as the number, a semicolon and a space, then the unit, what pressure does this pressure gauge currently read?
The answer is 140; psi
